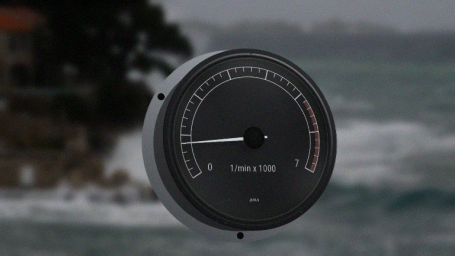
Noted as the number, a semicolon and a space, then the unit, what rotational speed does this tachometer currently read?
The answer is 800; rpm
